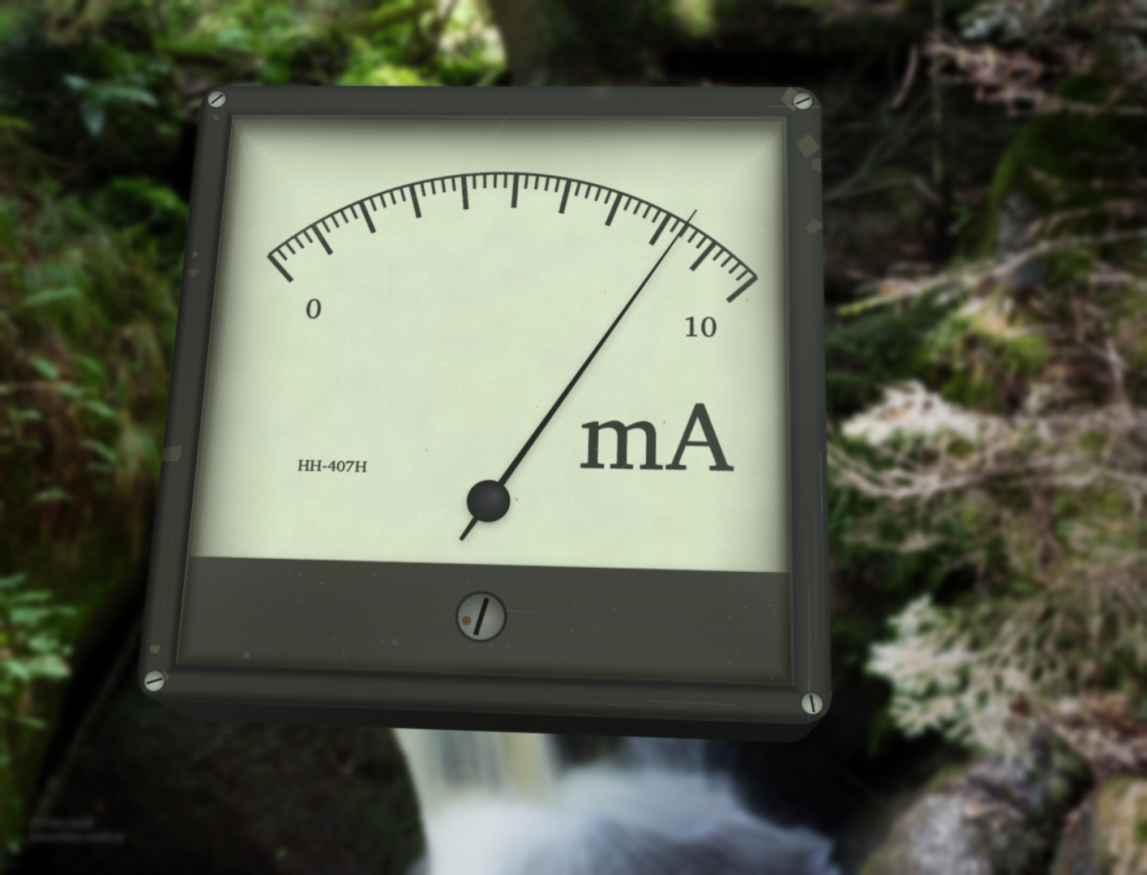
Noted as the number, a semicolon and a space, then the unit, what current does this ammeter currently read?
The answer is 8.4; mA
